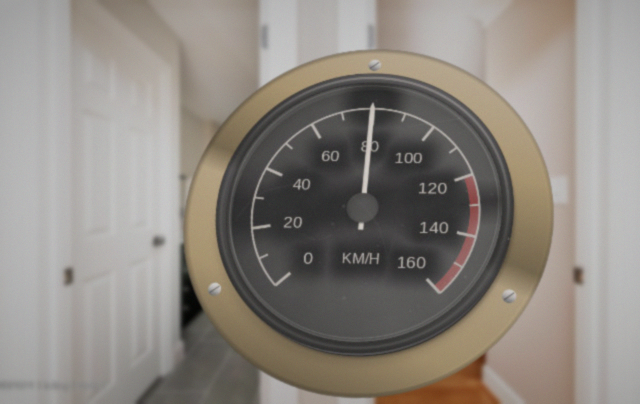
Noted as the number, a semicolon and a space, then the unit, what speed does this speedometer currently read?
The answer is 80; km/h
